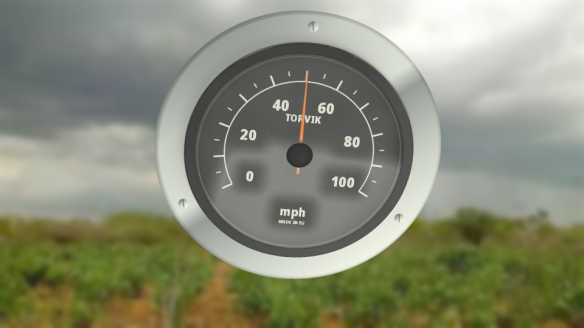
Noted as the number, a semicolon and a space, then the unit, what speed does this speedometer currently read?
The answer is 50; mph
